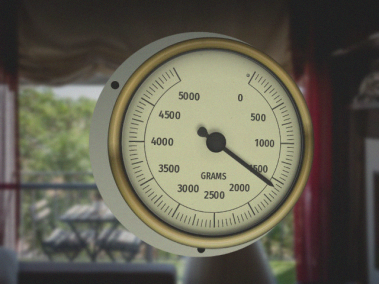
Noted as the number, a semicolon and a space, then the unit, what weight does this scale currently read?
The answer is 1600; g
